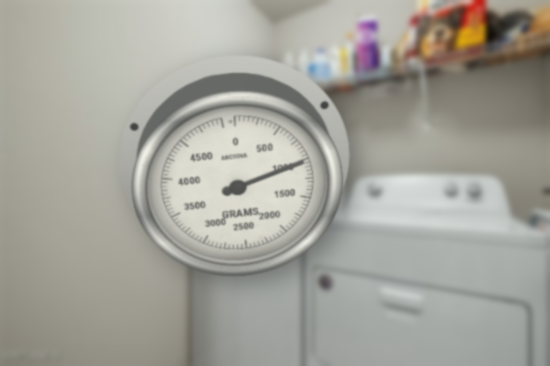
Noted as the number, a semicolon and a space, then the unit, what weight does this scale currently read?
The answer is 1000; g
